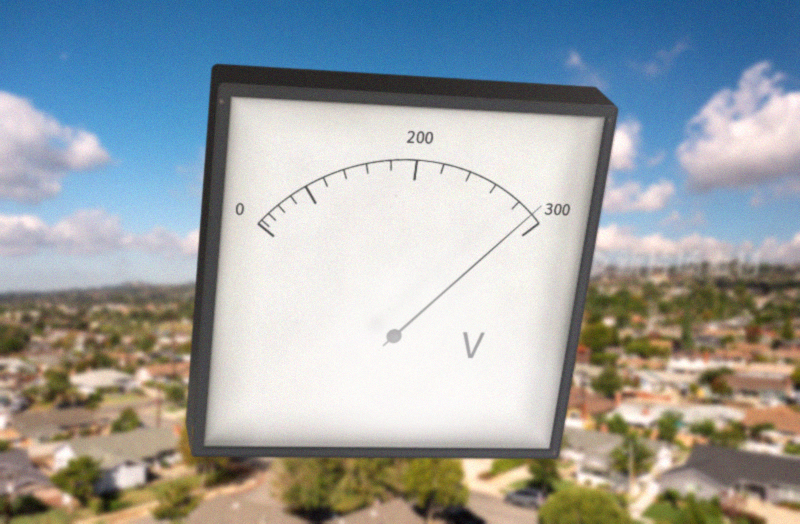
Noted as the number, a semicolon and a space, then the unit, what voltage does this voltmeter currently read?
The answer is 290; V
